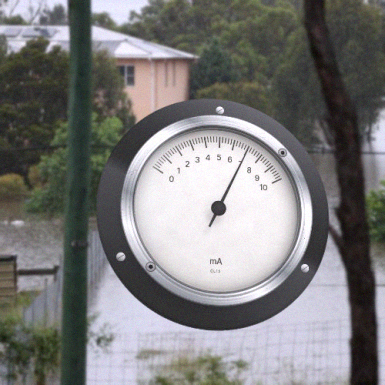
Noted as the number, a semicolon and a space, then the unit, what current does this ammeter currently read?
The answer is 7; mA
